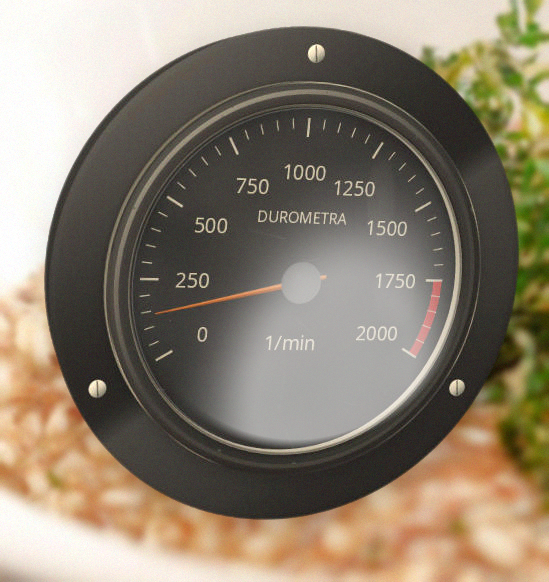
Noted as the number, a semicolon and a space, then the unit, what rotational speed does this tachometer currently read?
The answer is 150; rpm
